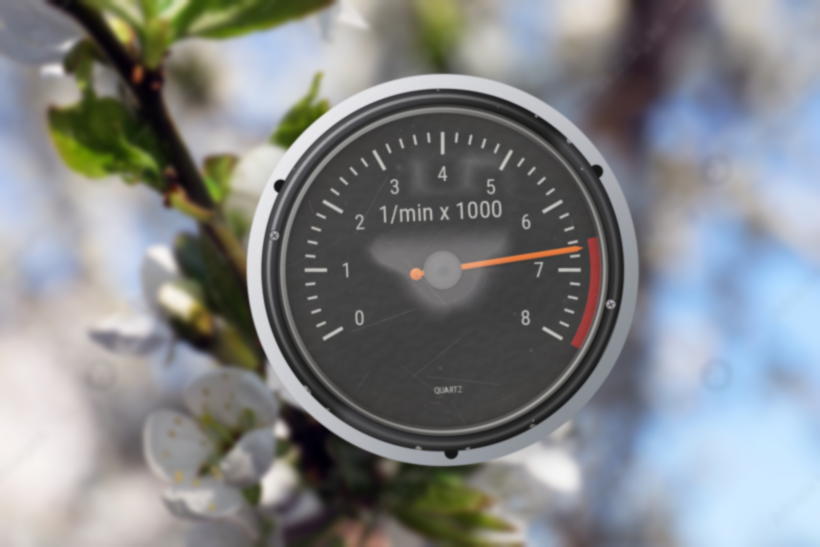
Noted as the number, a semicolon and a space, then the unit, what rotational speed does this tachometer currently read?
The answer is 6700; rpm
